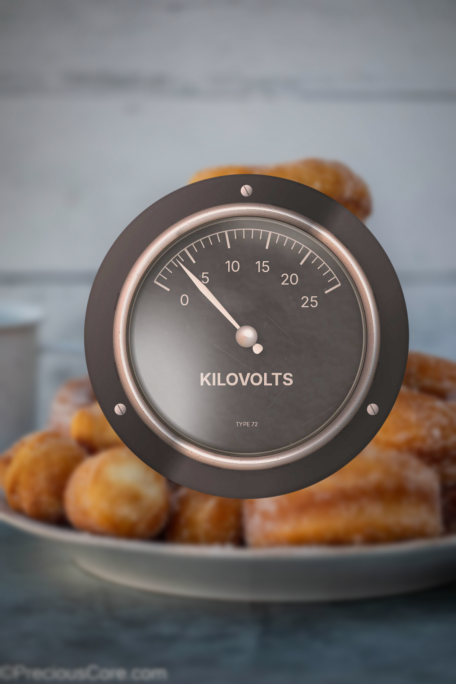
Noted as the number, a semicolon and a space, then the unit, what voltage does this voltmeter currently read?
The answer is 3.5; kV
